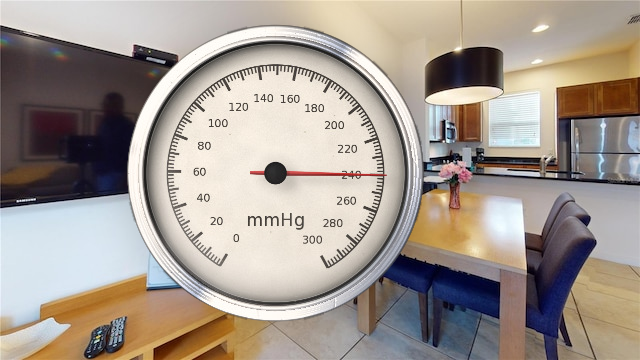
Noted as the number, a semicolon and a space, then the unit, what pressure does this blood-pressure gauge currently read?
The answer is 240; mmHg
